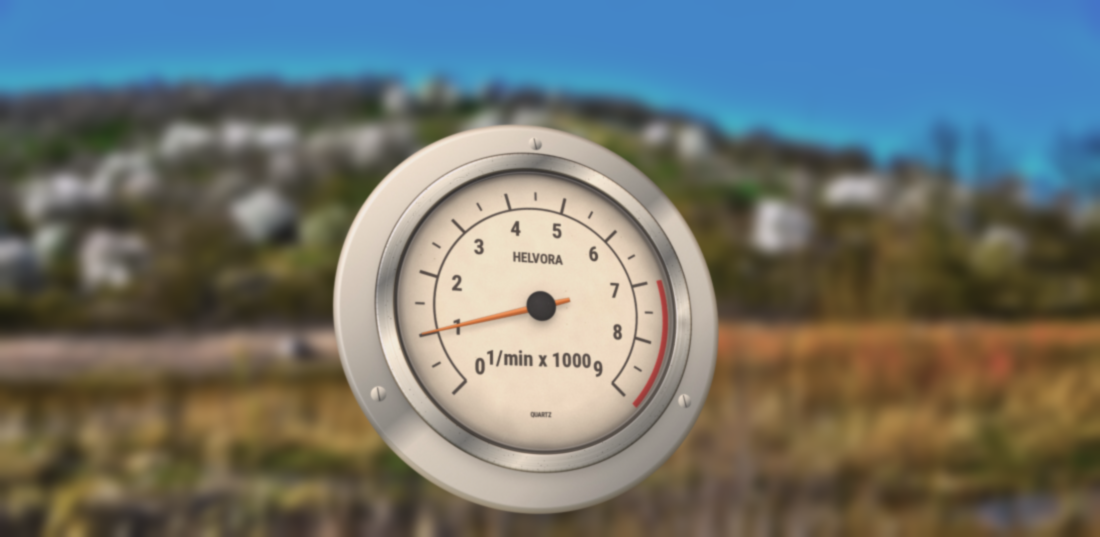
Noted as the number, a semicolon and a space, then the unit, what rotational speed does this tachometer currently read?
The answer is 1000; rpm
